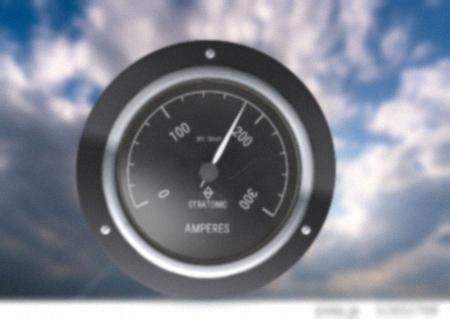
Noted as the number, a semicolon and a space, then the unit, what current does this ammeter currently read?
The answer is 180; A
